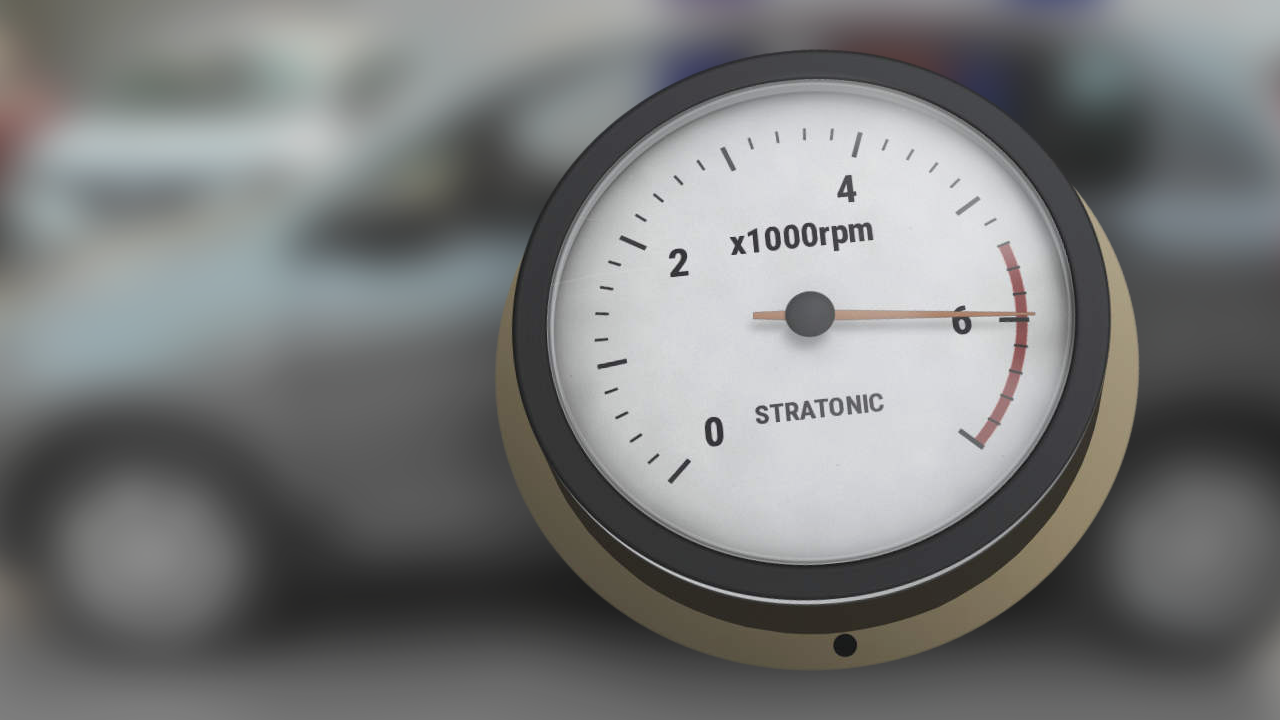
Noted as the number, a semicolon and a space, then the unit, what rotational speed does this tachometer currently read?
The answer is 6000; rpm
